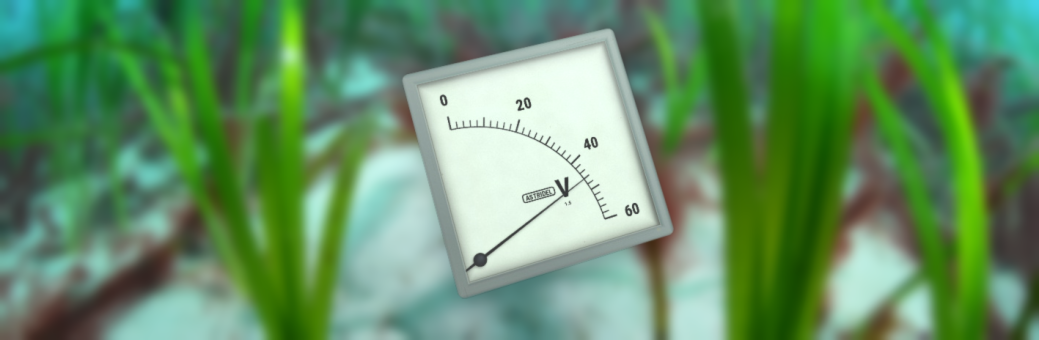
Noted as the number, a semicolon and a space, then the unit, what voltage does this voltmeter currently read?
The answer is 46; V
